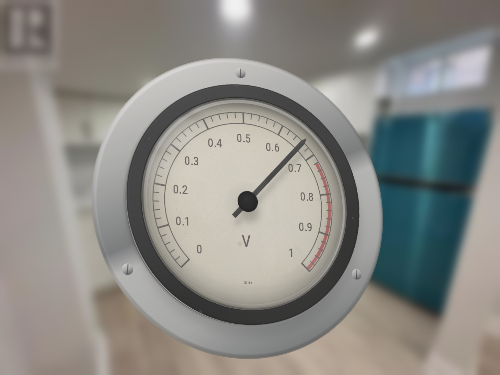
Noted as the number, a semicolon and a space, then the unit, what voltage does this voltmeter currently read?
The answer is 0.66; V
